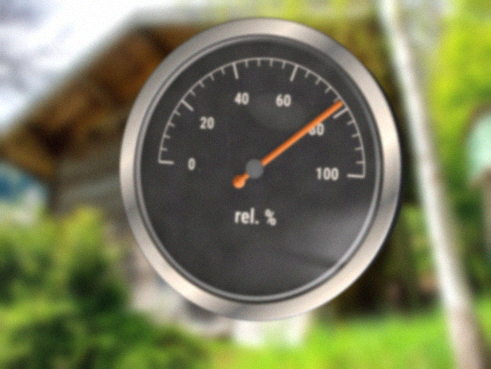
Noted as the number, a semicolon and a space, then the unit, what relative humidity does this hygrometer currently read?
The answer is 78; %
